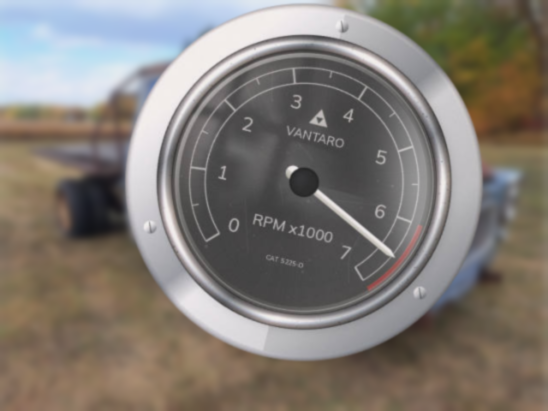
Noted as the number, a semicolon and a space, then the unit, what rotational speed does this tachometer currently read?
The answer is 6500; rpm
